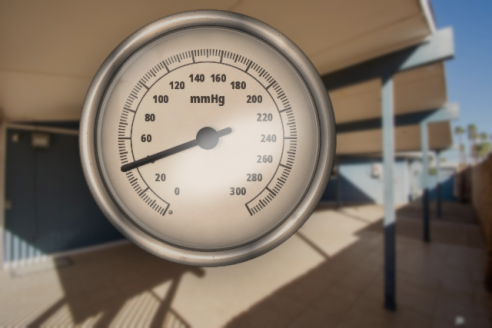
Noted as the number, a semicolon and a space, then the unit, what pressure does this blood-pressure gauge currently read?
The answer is 40; mmHg
